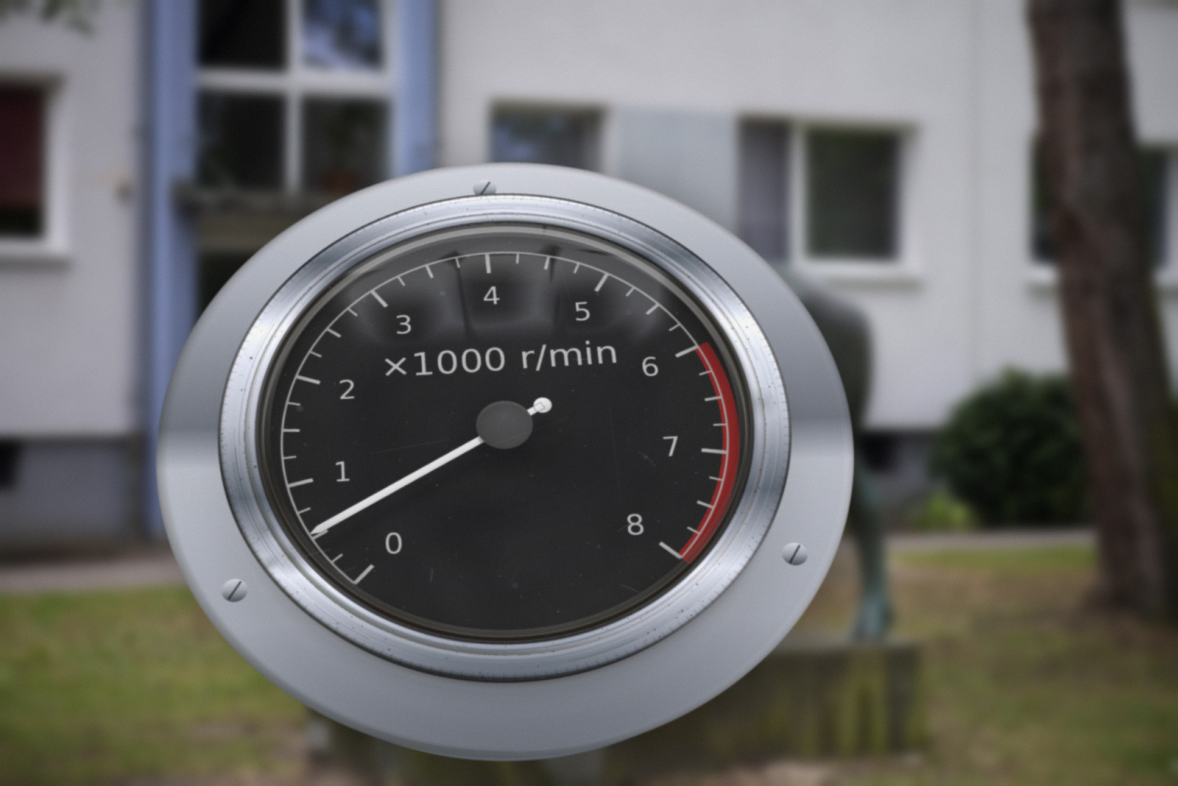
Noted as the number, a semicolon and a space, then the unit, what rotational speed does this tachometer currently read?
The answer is 500; rpm
